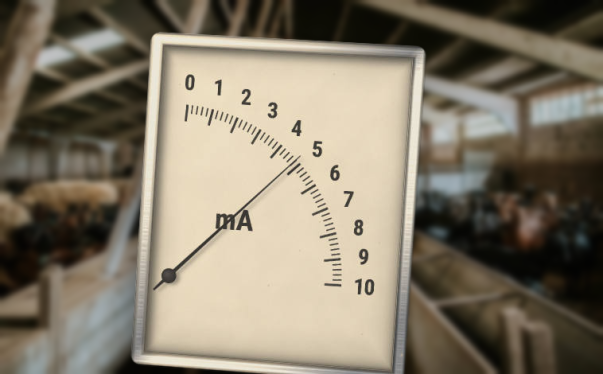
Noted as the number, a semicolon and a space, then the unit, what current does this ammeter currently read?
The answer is 4.8; mA
